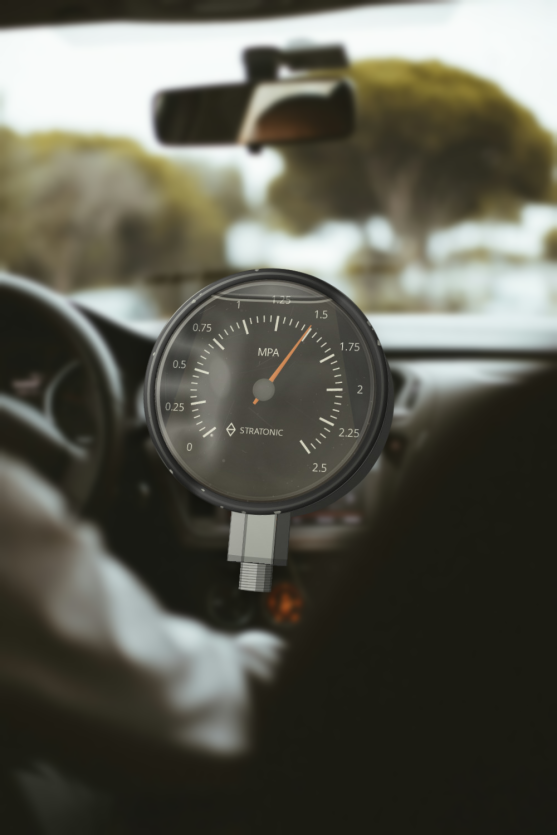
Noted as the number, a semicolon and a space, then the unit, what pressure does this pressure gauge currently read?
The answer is 1.5; MPa
